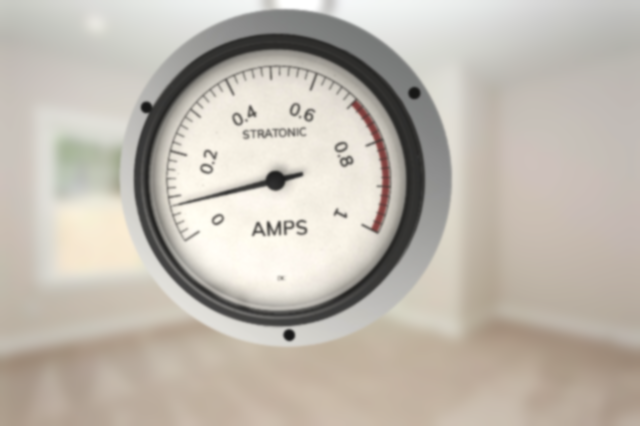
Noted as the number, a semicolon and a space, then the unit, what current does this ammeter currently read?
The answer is 0.08; A
